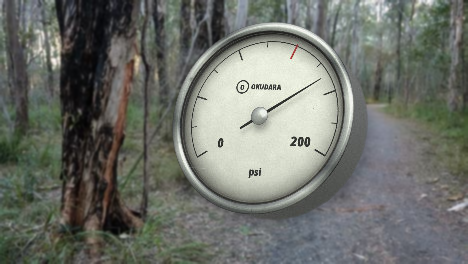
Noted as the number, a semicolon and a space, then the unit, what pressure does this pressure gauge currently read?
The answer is 150; psi
